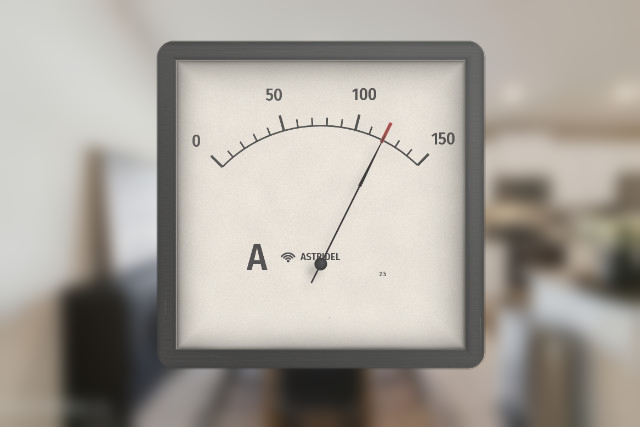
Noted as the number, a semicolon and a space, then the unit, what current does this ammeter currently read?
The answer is 120; A
